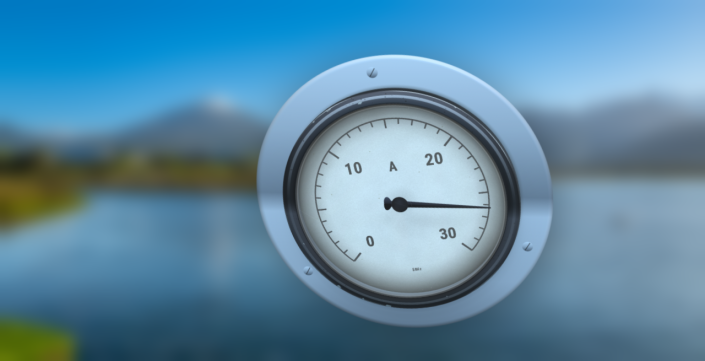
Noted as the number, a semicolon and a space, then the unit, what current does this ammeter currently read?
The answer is 26; A
